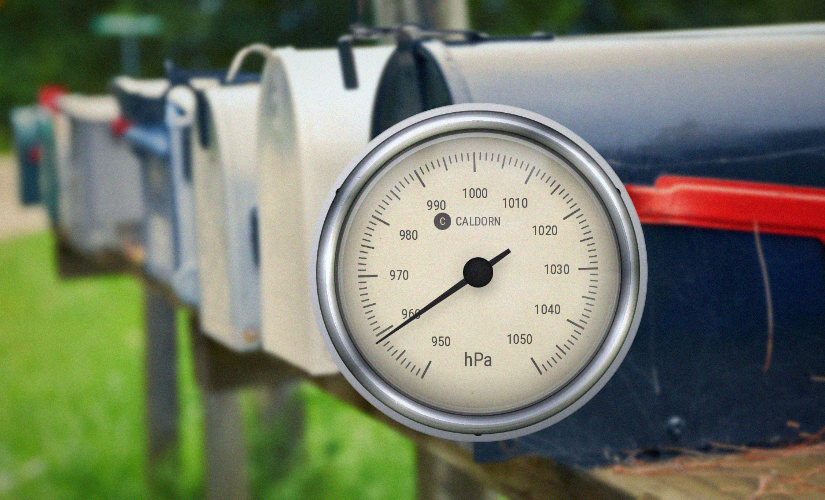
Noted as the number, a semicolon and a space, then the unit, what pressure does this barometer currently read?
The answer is 959; hPa
